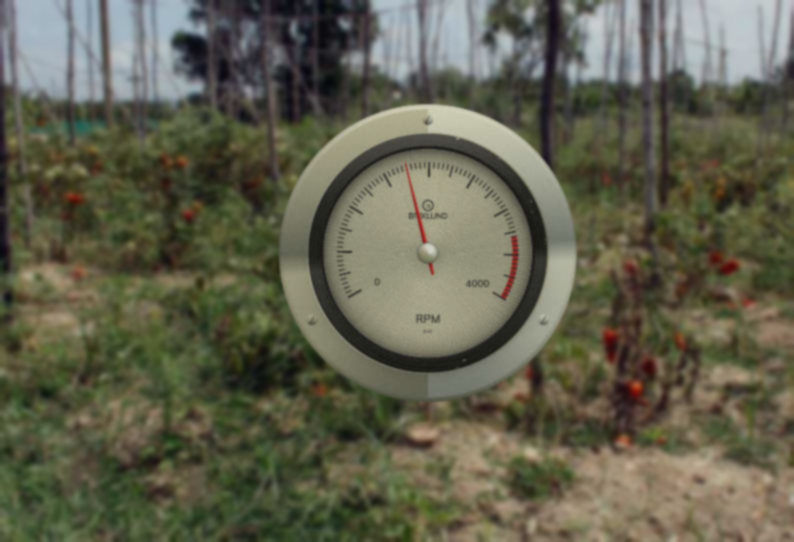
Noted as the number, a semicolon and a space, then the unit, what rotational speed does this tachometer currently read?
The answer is 1750; rpm
